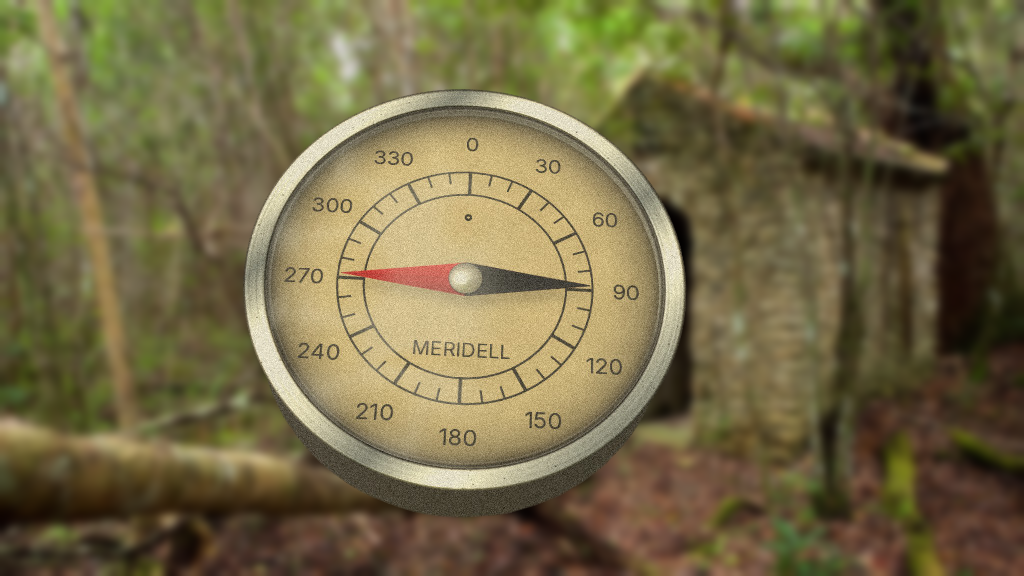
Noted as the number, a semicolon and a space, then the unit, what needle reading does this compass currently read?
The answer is 270; °
